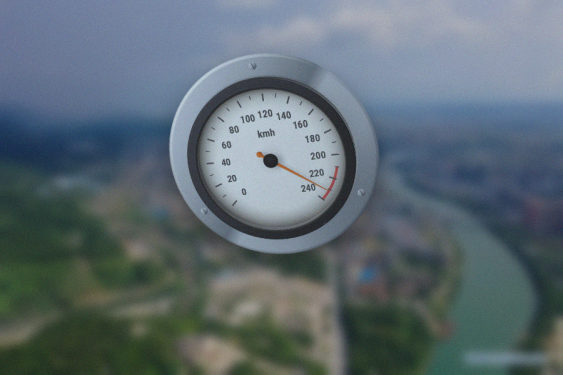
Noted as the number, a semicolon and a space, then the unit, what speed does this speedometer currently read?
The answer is 230; km/h
